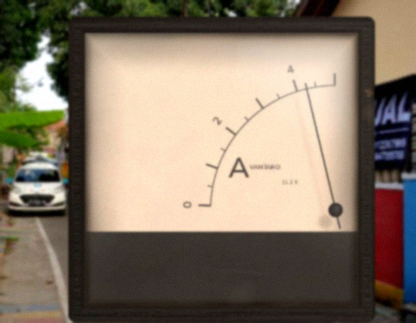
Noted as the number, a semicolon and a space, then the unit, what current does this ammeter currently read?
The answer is 4.25; A
